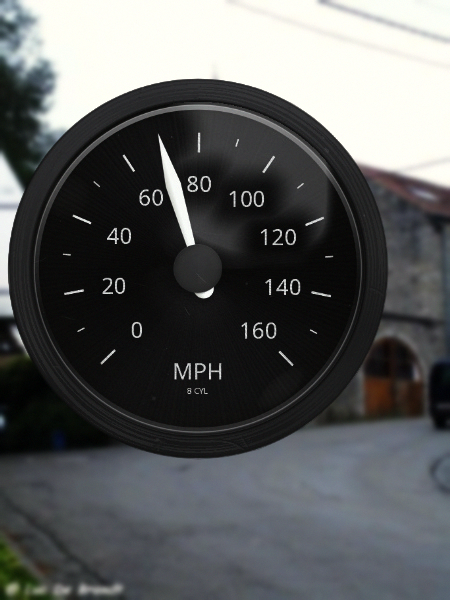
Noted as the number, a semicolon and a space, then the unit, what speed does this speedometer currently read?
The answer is 70; mph
